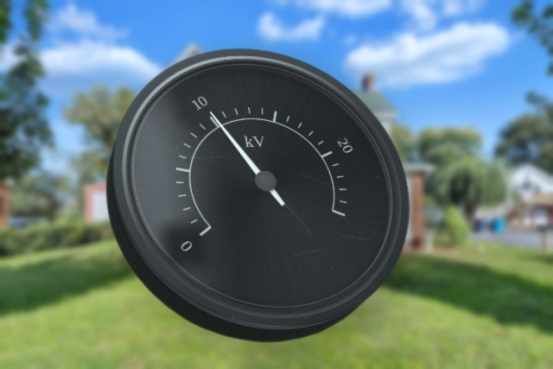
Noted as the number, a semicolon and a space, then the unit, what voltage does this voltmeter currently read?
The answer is 10; kV
